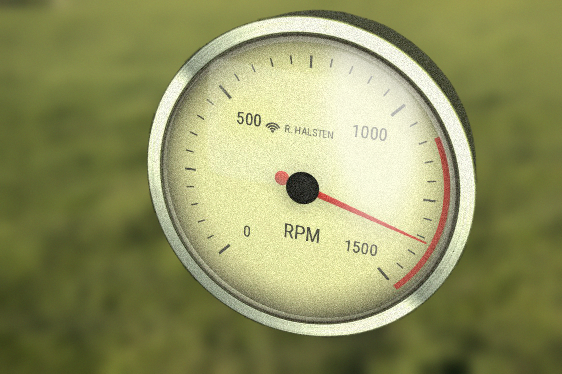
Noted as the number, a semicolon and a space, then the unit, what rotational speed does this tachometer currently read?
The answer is 1350; rpm
